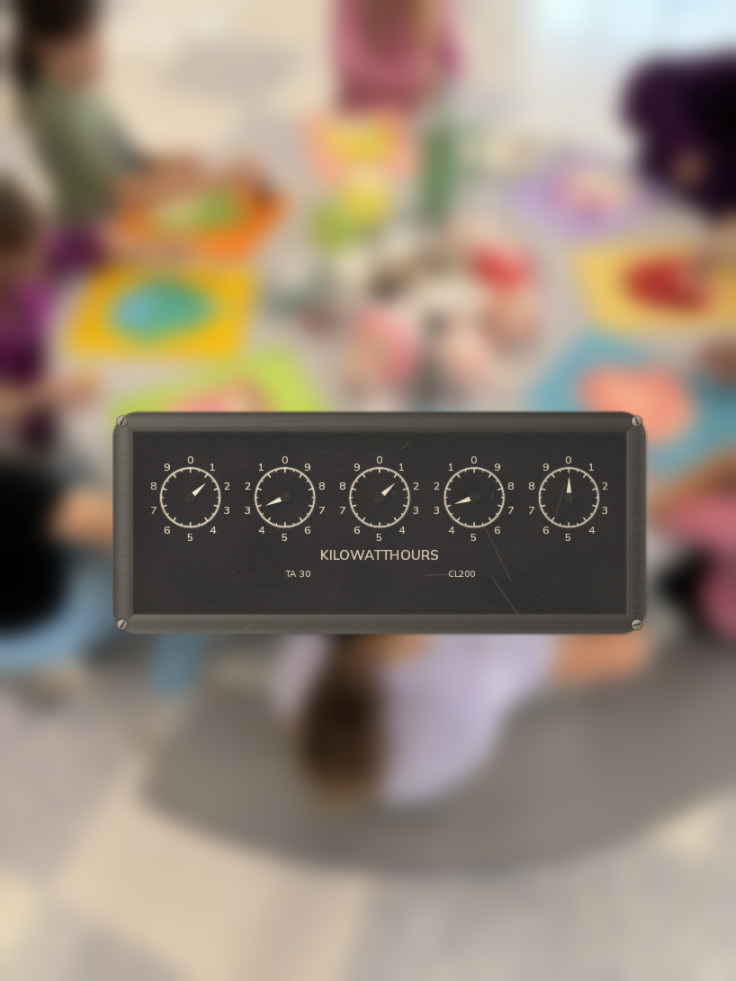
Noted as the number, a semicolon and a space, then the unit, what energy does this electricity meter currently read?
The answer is 13130; kWh
